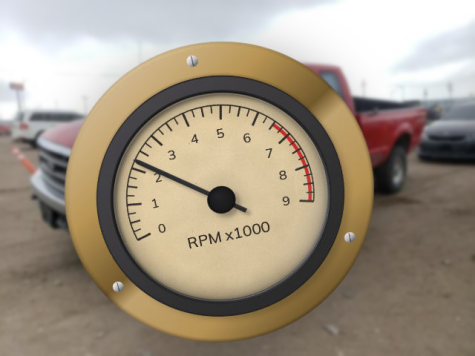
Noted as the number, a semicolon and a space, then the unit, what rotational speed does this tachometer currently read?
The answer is 2250; rpm
